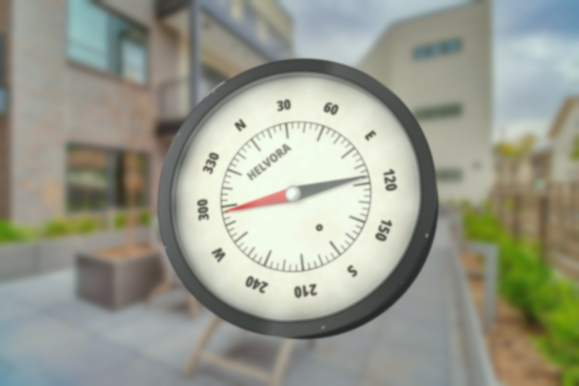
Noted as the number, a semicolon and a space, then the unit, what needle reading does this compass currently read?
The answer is 295; °
